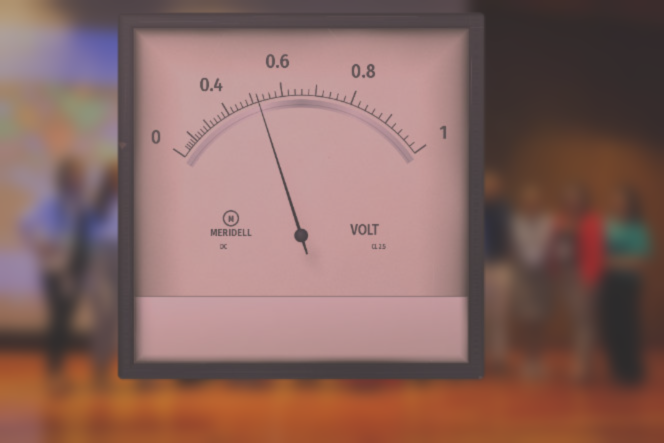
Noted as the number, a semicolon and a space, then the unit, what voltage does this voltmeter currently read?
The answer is 0.52; V
